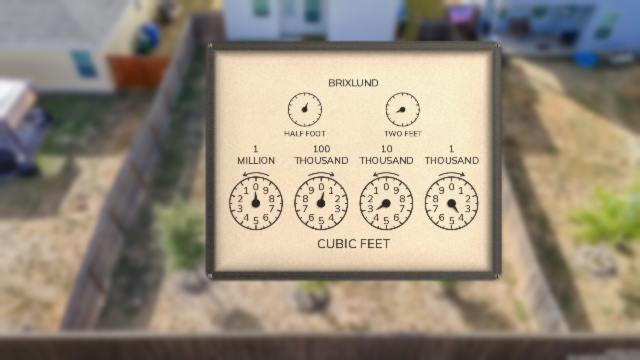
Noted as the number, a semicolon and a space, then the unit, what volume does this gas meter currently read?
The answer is 3400; ft³
